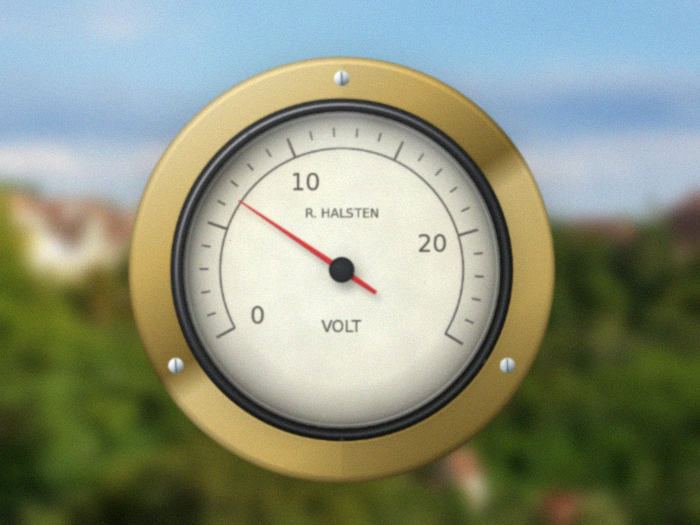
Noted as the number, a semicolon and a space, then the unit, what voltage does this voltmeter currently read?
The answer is 6.5; V
